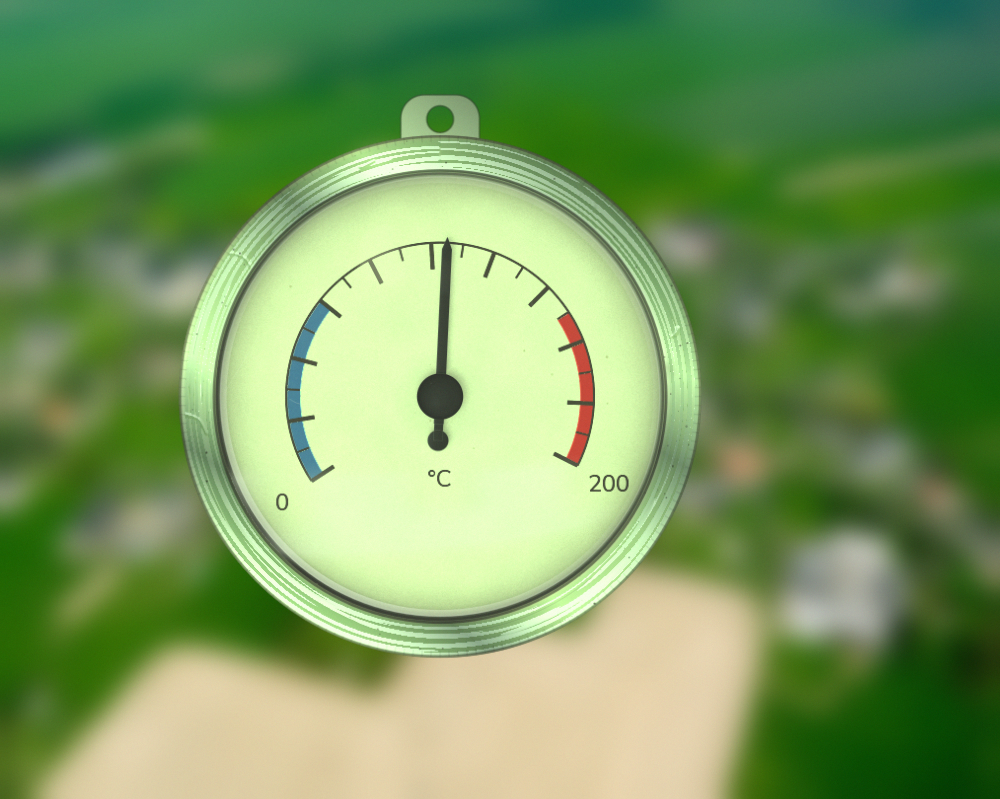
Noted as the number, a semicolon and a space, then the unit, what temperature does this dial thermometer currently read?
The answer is 105; °C
